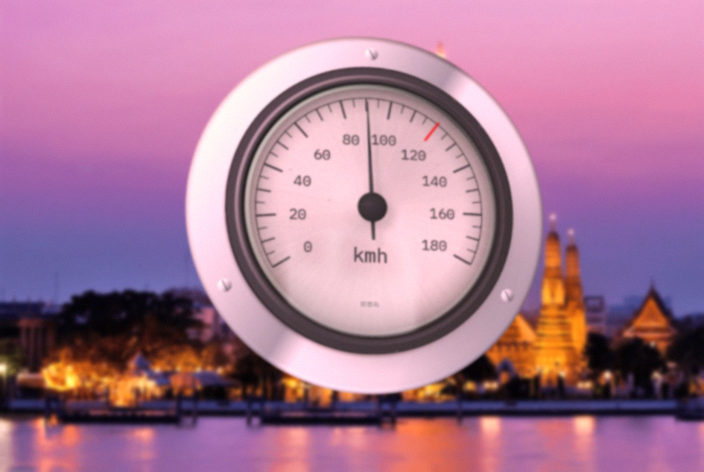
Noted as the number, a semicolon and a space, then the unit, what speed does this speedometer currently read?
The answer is 90; km/h
